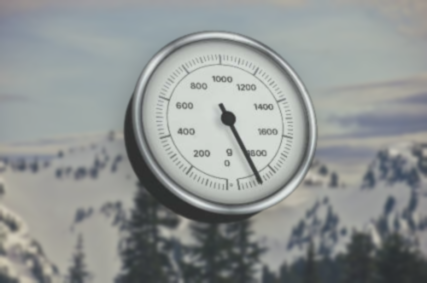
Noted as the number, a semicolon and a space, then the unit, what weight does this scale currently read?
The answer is 1900; g
